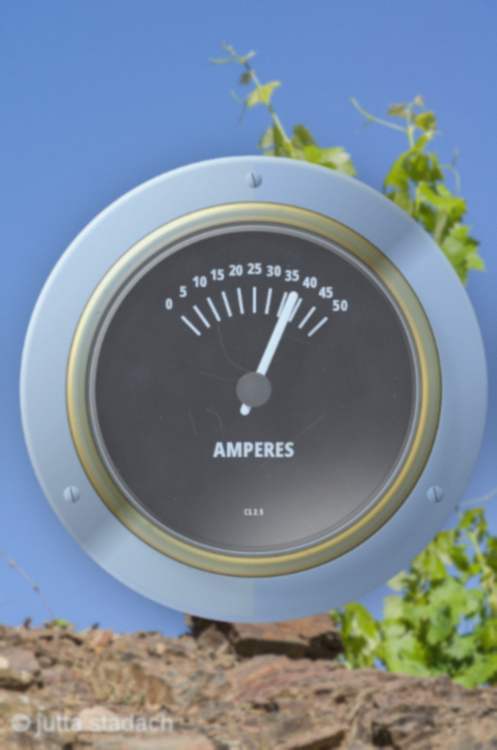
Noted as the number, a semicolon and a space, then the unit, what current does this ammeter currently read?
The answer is 37.5; A
